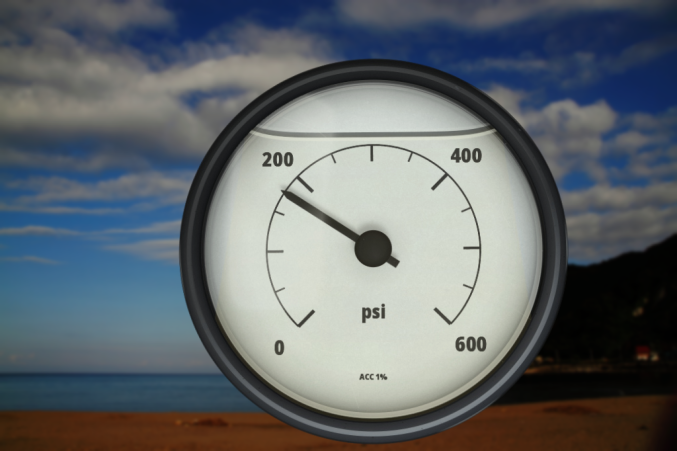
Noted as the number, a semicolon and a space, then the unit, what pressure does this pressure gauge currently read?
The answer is 175; psi
